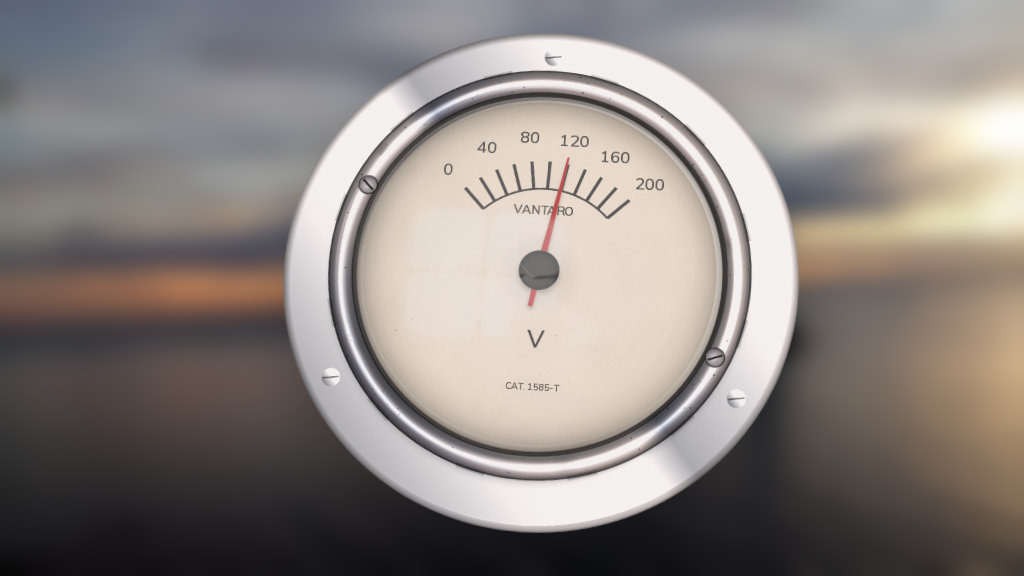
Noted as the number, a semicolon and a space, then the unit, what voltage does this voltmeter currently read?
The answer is 120; V
